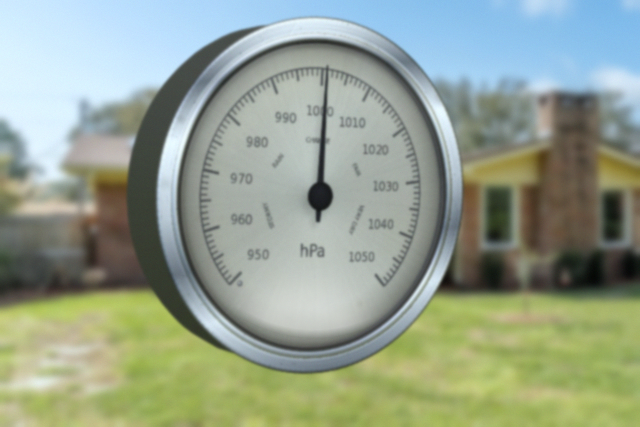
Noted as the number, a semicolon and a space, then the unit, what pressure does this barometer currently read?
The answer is 1000; hPa
